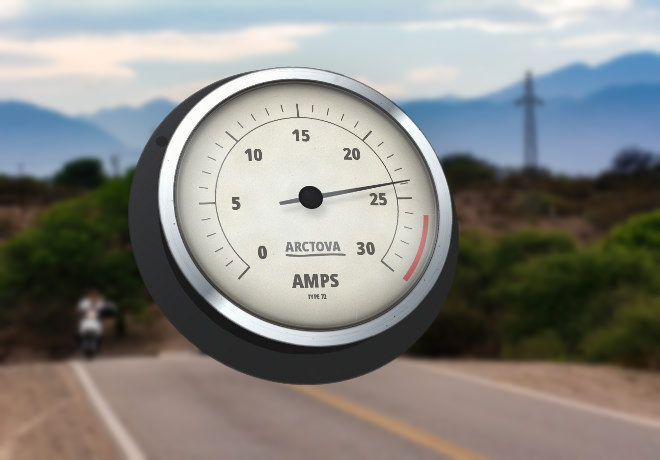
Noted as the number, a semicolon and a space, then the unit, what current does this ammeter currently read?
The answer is 24; A
